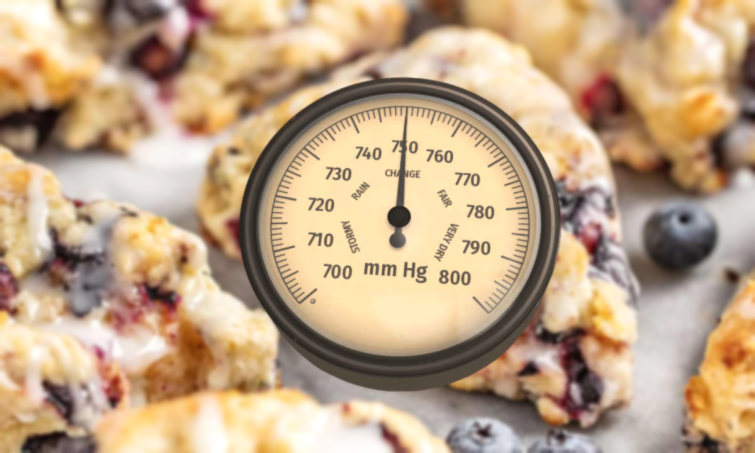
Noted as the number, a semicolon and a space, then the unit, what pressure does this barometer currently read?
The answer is 750; mmHg
